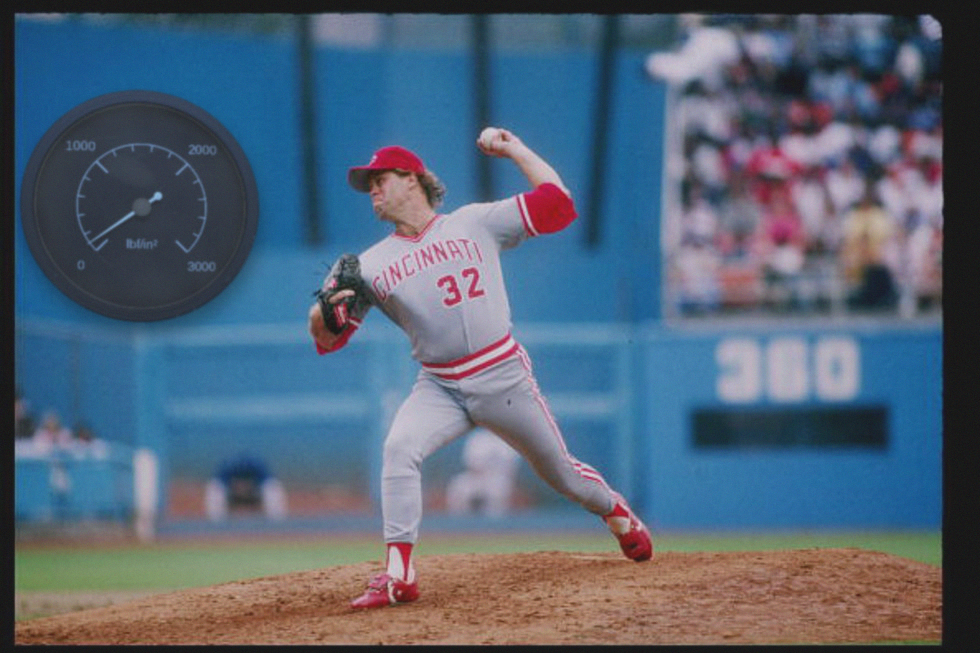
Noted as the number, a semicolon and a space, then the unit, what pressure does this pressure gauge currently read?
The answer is 100; psi
